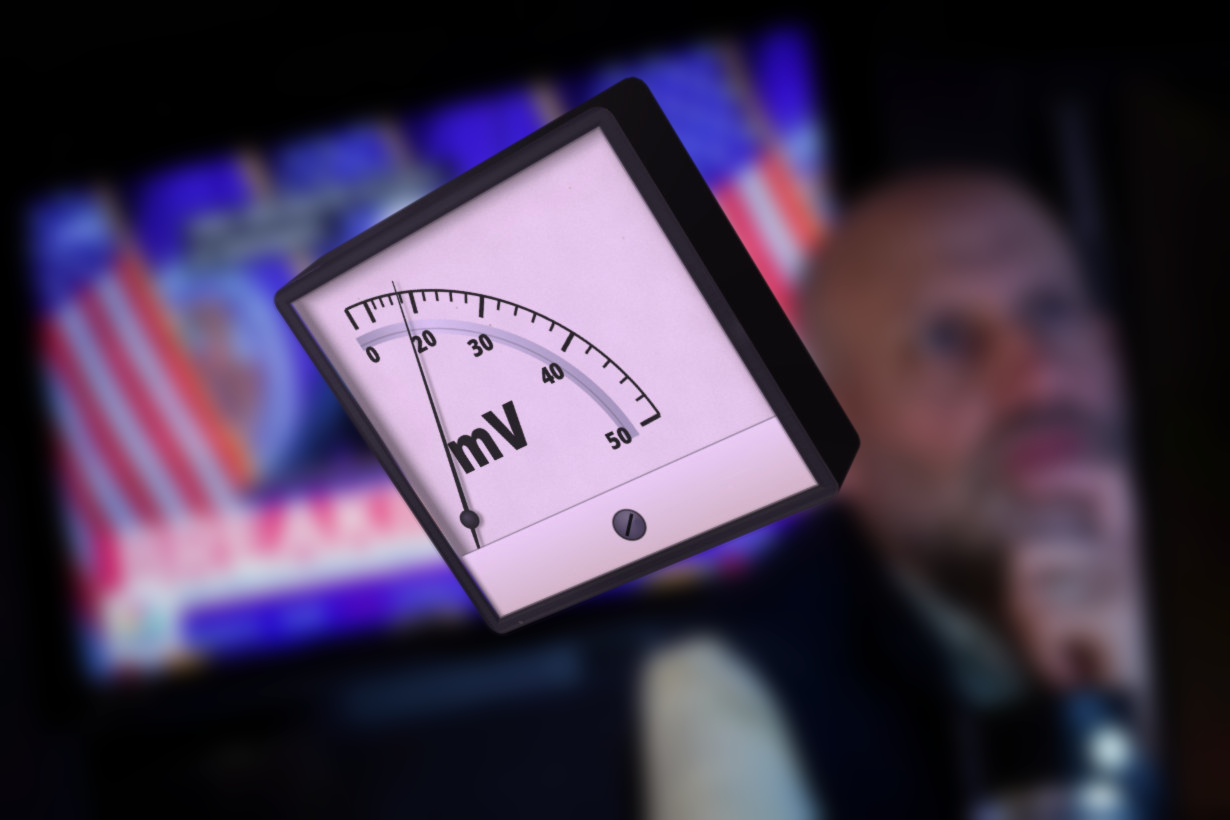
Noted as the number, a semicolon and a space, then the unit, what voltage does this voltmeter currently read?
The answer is 18; mV
